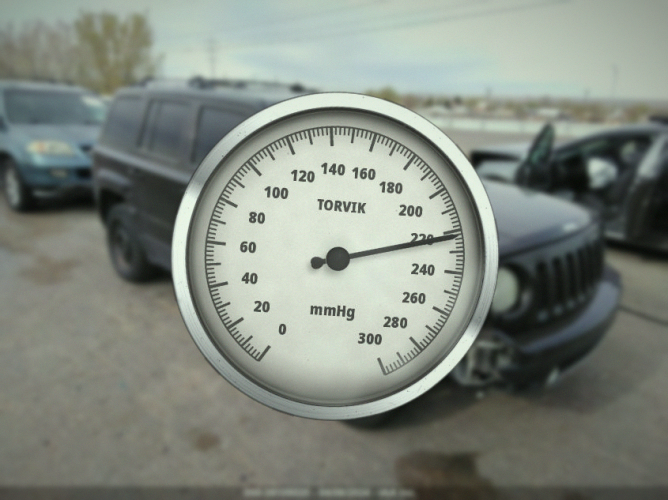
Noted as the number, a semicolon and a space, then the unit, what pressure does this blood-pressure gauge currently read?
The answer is 222; mmHg
